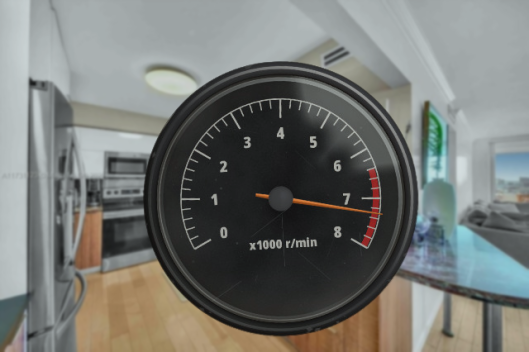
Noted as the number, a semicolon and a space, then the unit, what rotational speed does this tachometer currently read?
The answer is 7300; rpm
